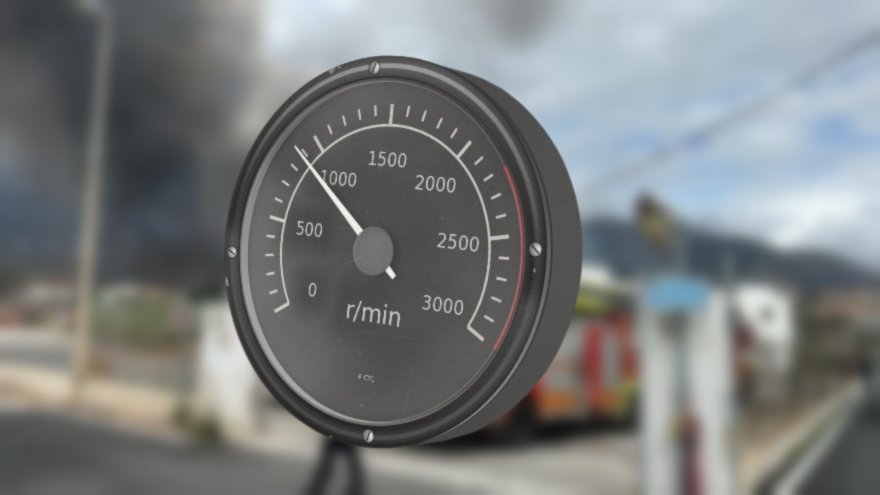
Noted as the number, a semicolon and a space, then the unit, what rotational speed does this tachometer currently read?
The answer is 900; rpm
